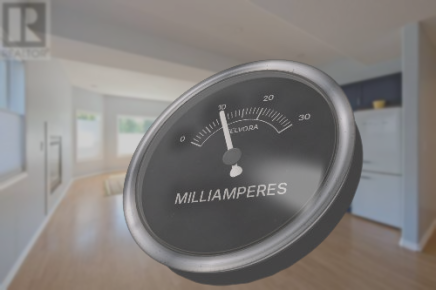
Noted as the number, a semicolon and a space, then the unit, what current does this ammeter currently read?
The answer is 10; mA
